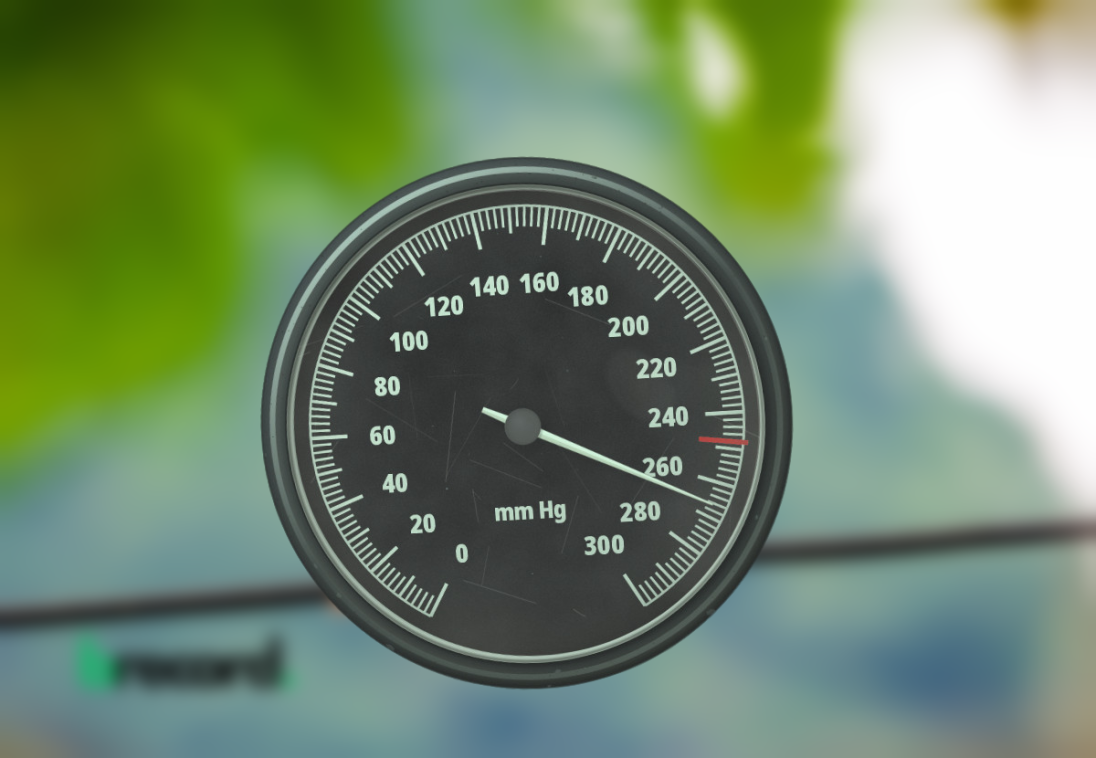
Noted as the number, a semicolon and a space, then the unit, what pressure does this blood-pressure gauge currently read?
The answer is 266; mmHg
